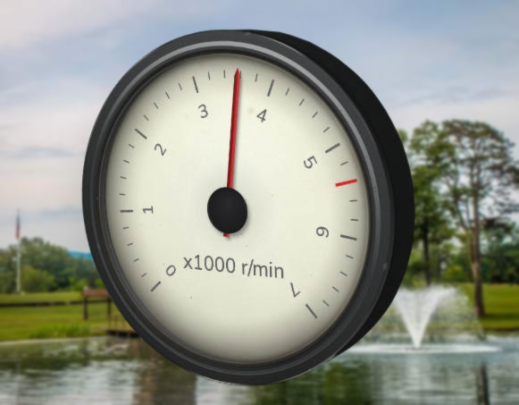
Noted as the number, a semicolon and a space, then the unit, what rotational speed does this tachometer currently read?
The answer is 3600; rpm
